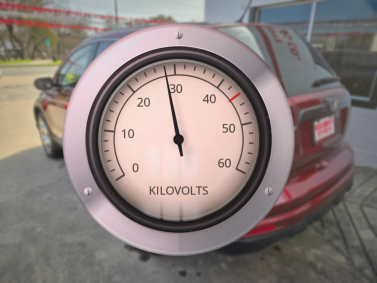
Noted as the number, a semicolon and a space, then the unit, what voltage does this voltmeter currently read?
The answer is 28; kV
